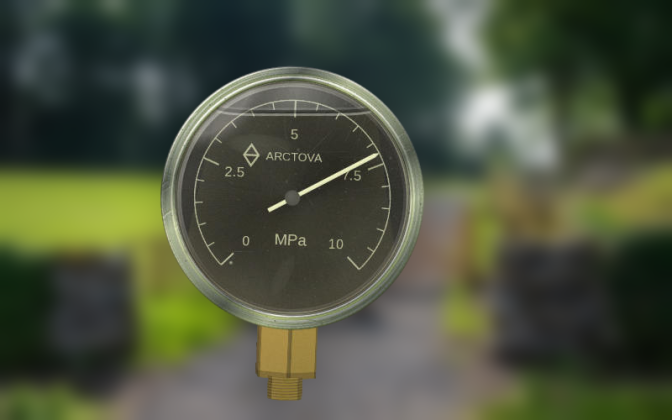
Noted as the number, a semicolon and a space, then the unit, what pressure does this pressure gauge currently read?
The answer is 7.25; MPa
